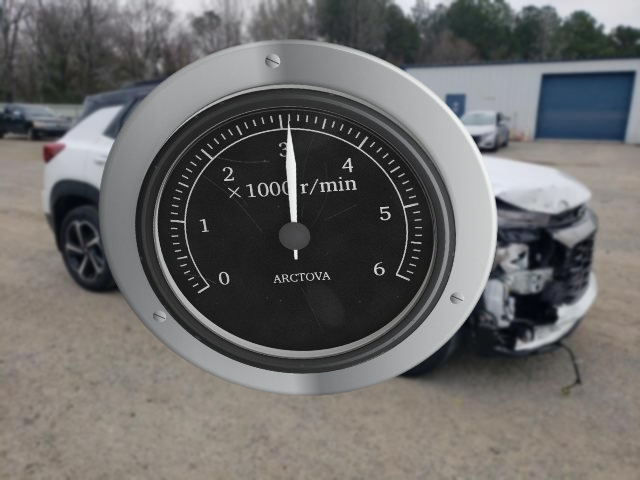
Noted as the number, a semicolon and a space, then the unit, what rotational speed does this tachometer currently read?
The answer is 3100; rpm
